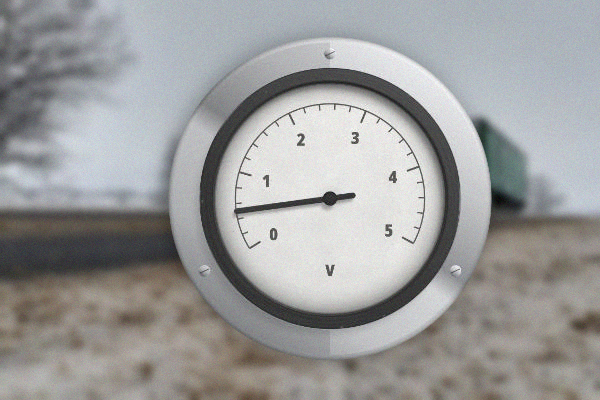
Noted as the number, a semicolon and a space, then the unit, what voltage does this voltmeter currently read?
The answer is 0.5; V
